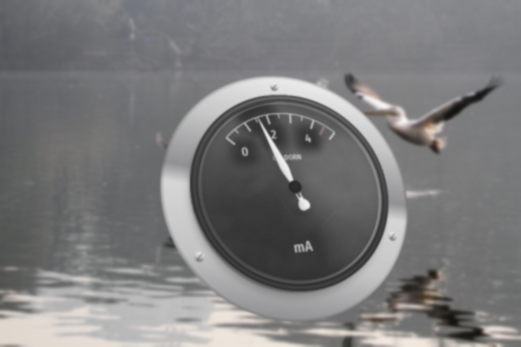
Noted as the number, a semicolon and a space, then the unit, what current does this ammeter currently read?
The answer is 1.5; mA
